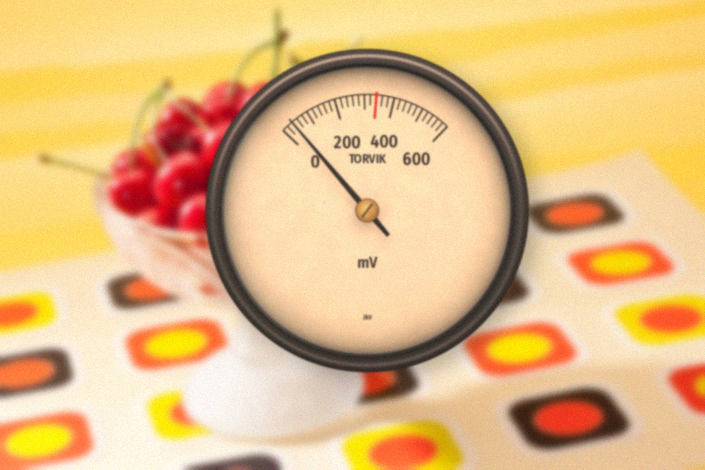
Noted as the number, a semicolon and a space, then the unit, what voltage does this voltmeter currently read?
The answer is 40; mV
